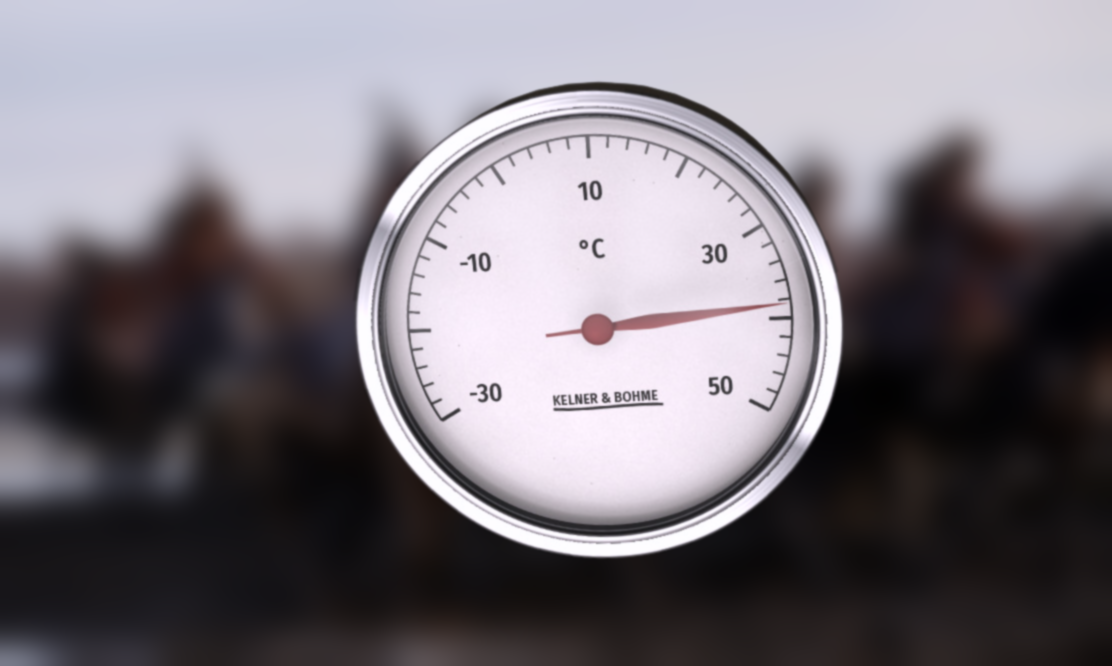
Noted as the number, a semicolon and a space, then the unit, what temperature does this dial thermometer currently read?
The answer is 38; °C
